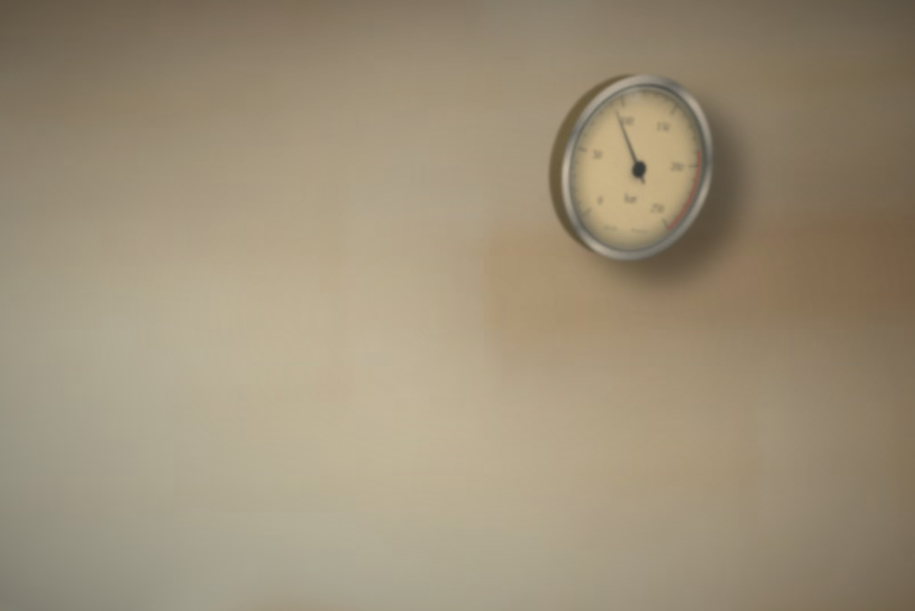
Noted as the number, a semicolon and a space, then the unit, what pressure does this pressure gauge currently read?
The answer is 90; bar
